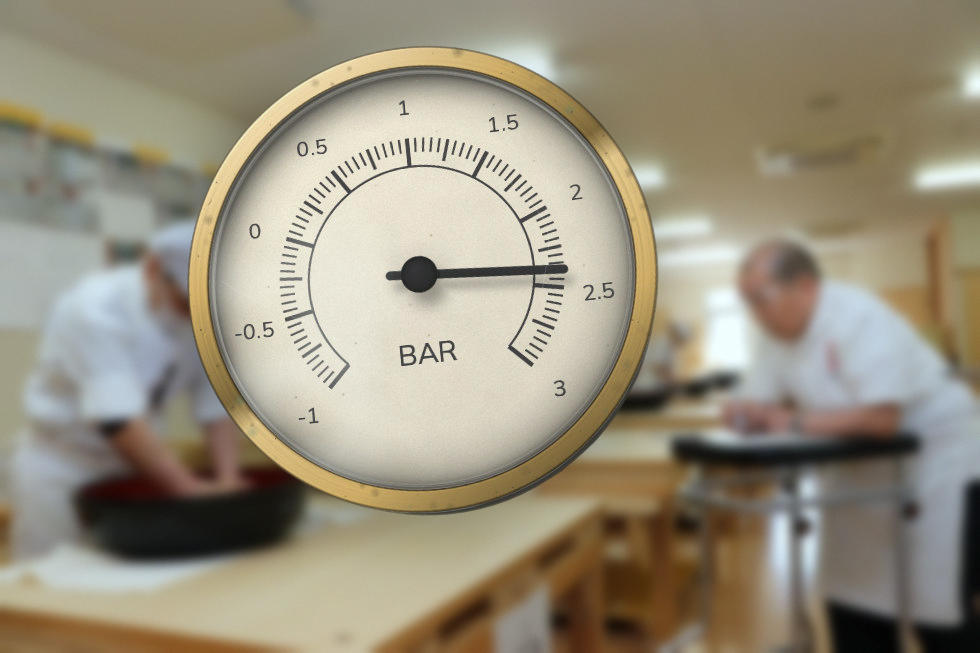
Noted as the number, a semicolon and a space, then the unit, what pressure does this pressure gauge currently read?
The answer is 2.4; bar
